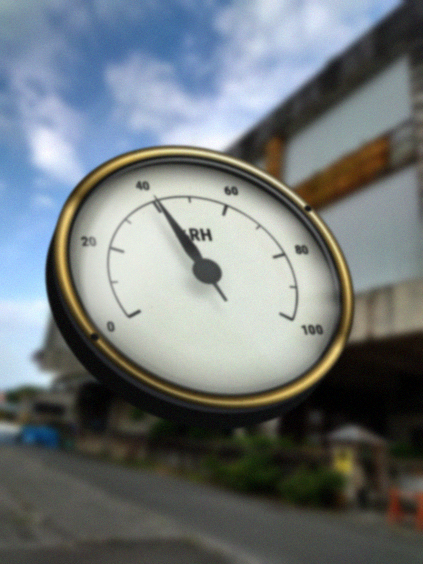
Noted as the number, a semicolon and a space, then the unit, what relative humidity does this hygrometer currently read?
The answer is 40; %
